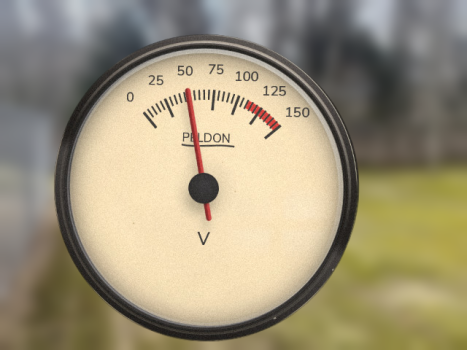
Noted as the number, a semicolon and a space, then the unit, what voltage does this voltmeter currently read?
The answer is 50; V
